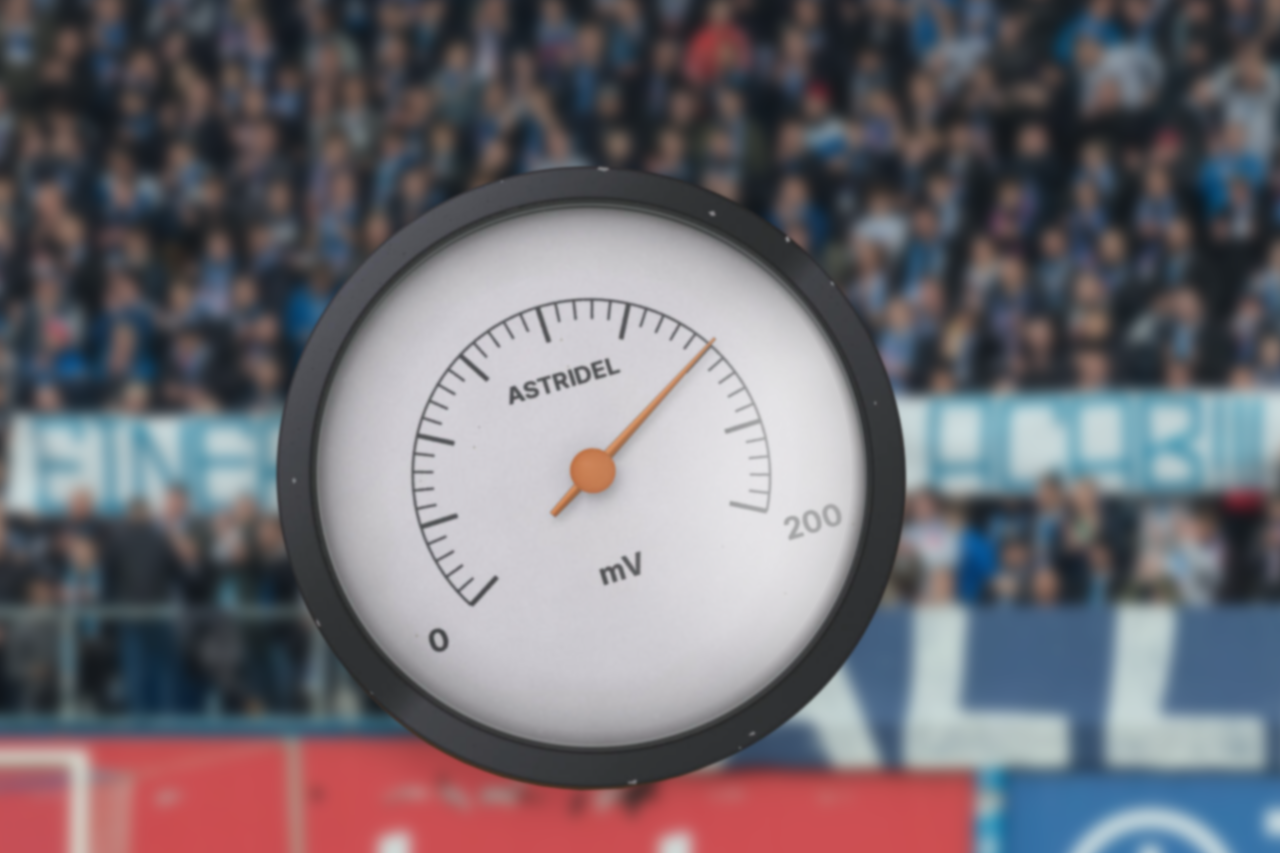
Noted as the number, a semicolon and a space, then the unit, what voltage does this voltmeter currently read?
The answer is 150; mV
